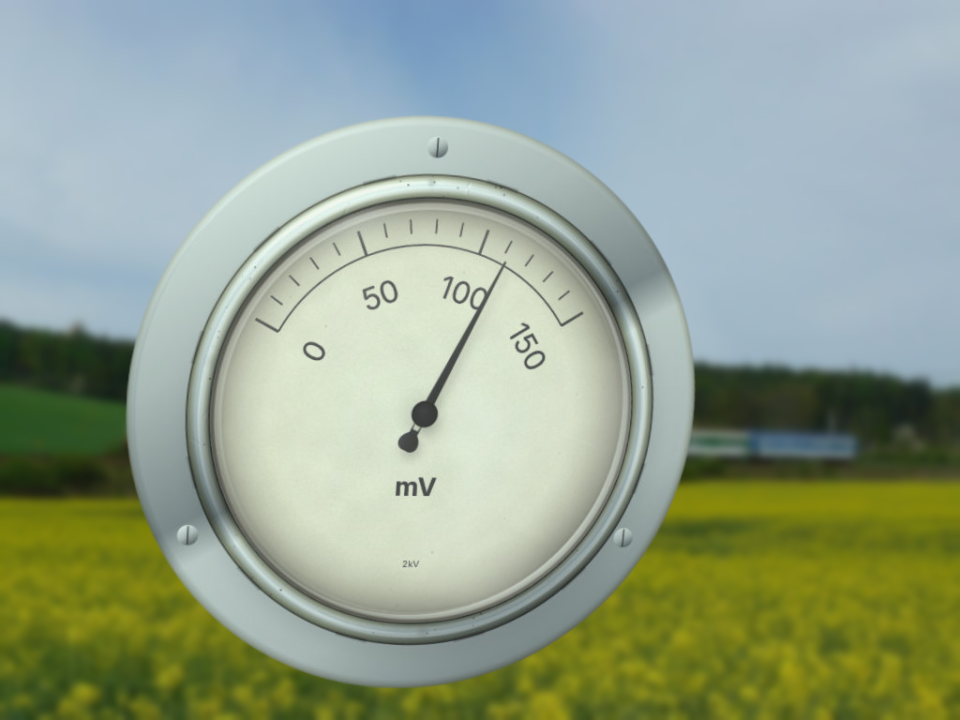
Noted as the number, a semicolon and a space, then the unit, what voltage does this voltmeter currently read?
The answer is 110; mV
